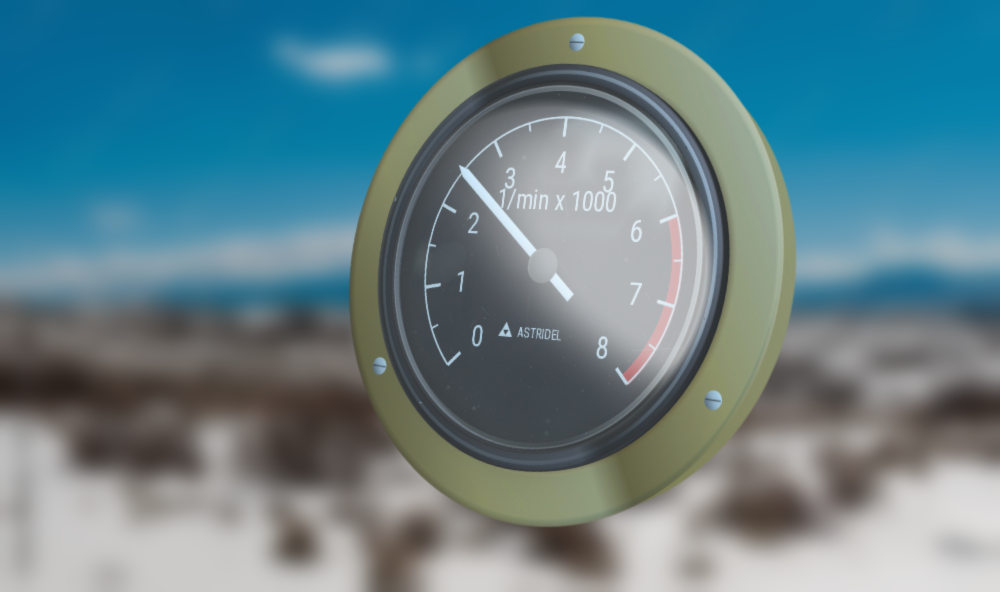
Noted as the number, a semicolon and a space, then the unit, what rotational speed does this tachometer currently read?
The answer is 2500; rpm
